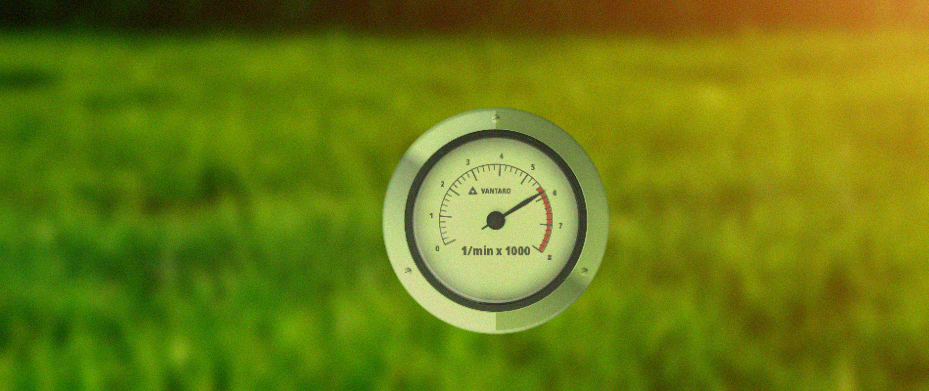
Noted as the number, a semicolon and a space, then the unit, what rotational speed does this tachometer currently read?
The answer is 5800; rpm
